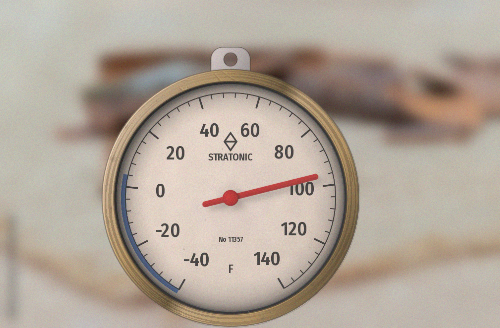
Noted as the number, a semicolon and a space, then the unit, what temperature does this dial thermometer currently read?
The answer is 96; °F
